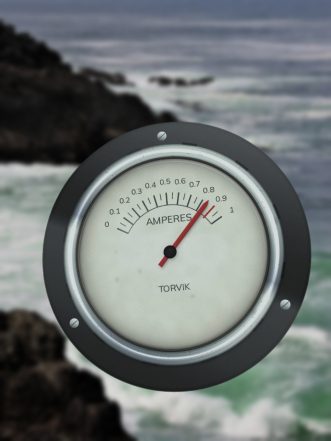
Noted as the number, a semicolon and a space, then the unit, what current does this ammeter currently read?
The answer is 0.85; A
